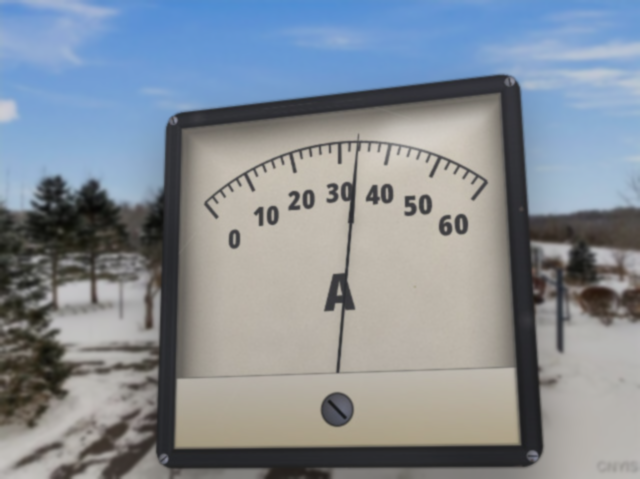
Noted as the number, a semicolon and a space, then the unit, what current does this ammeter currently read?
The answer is 34; A
